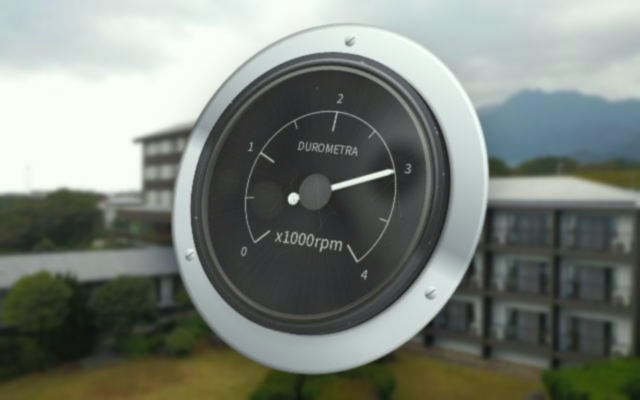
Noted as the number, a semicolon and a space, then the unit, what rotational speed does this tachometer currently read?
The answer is 3000; rpm
